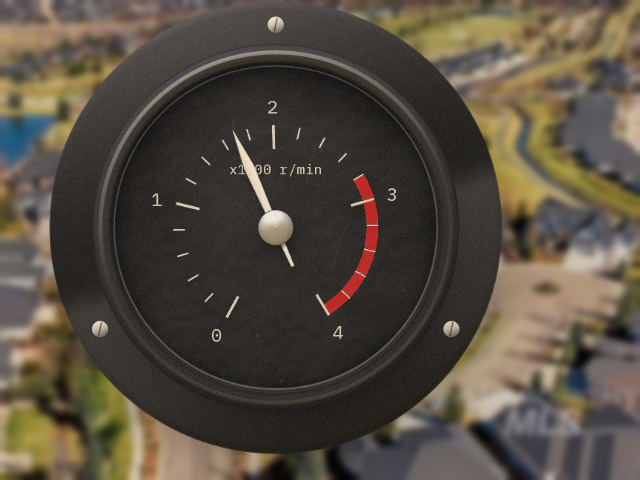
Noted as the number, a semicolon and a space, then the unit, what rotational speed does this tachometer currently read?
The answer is 1700; rpm
